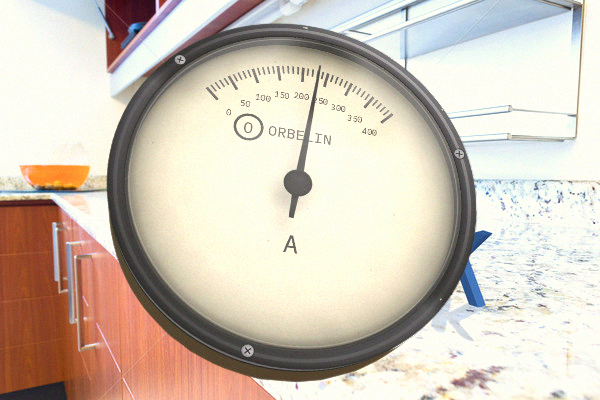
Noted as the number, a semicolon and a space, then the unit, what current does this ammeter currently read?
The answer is 230; A
